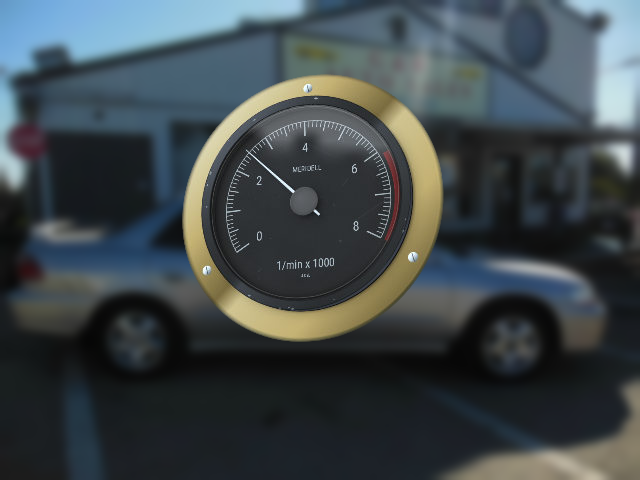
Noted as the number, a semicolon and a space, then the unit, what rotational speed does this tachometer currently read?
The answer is 2500; rpm
